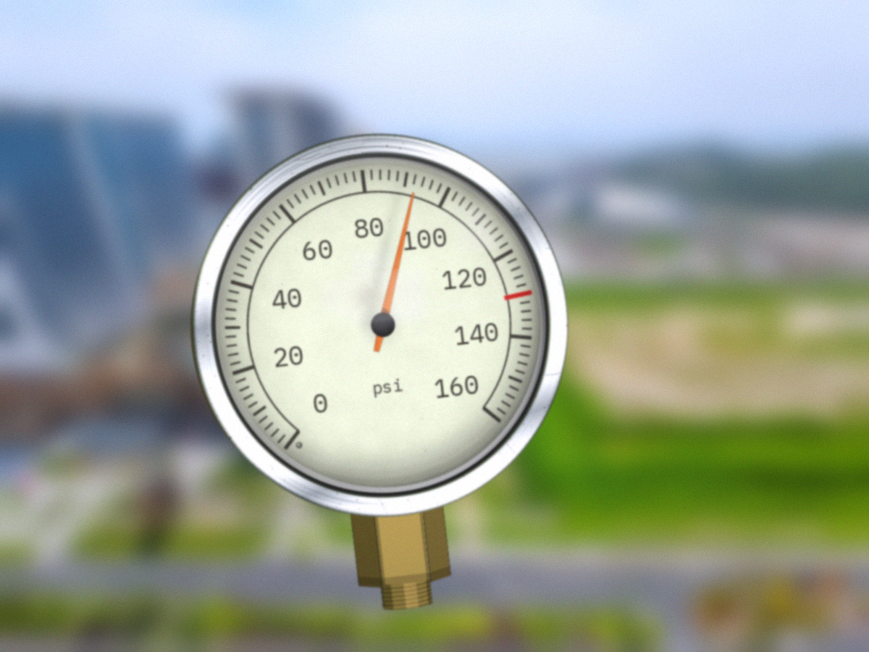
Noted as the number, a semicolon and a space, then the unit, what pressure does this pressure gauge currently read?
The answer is 92; psi
